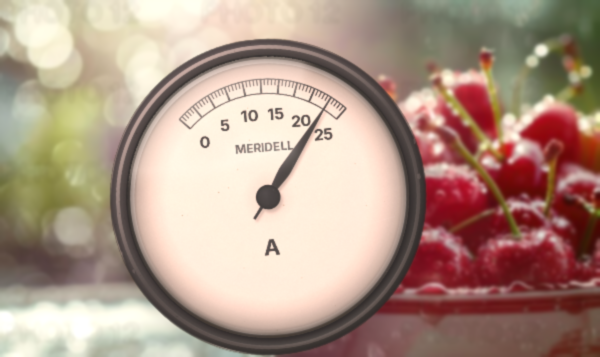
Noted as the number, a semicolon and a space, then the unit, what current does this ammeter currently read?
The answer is 22.5; A
